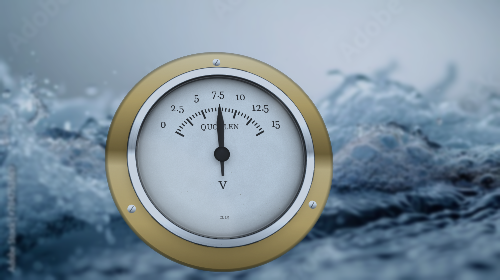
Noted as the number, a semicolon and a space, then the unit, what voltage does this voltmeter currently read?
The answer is 7.5; V
